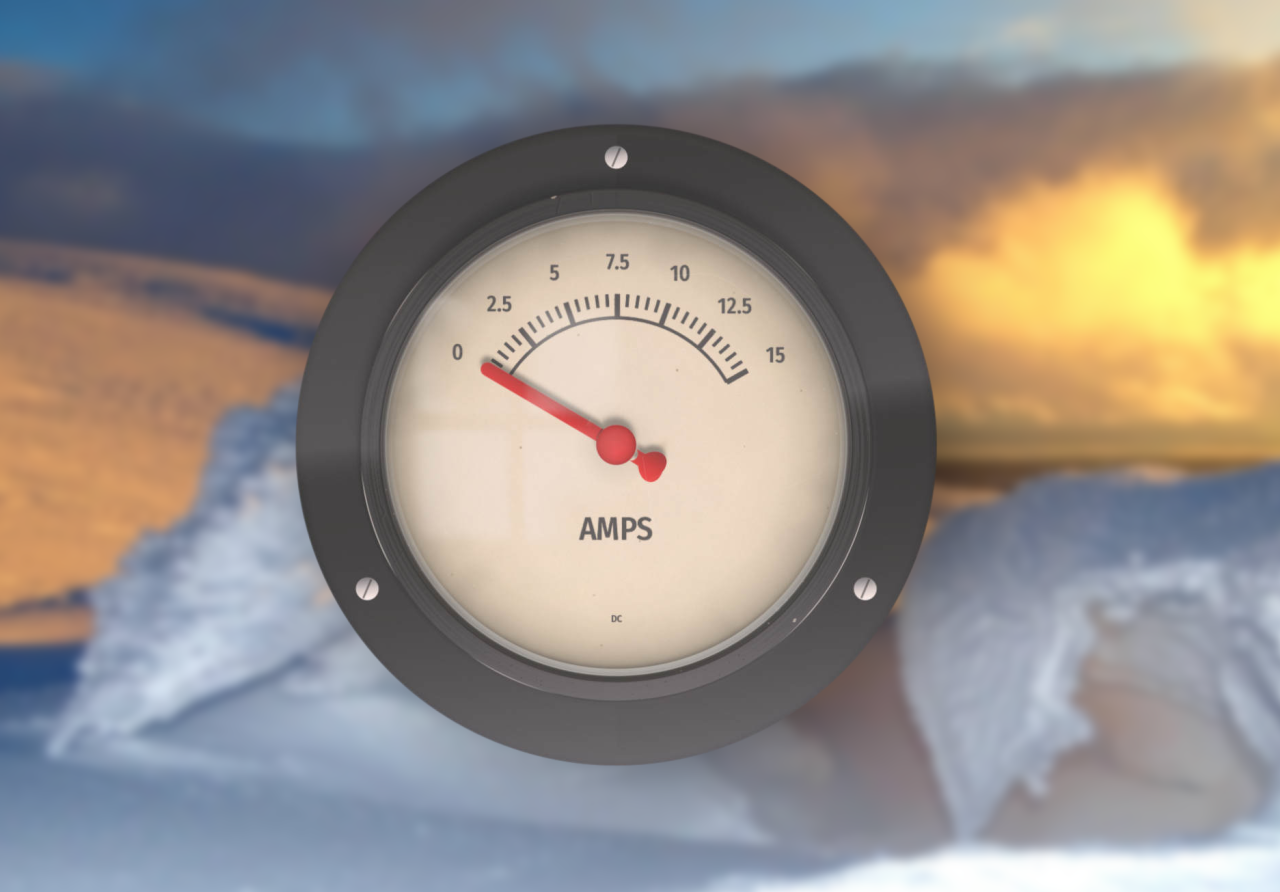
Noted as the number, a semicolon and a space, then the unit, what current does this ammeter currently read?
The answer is 0; A
